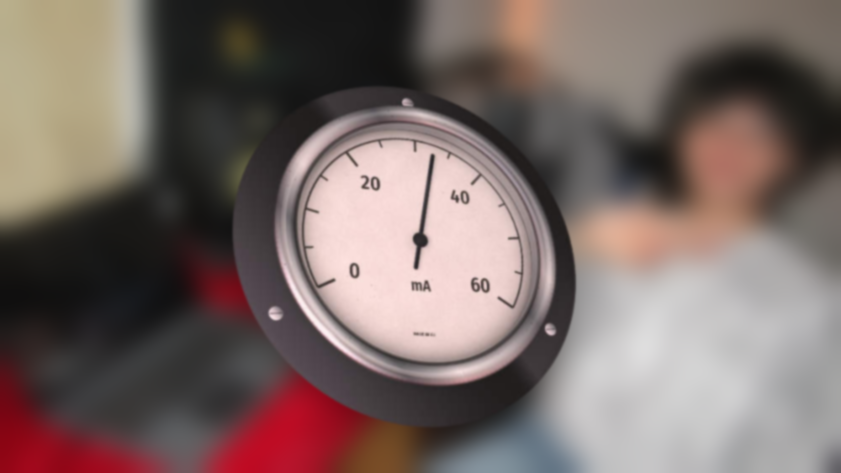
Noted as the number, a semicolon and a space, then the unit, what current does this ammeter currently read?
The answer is 32.5; mA
